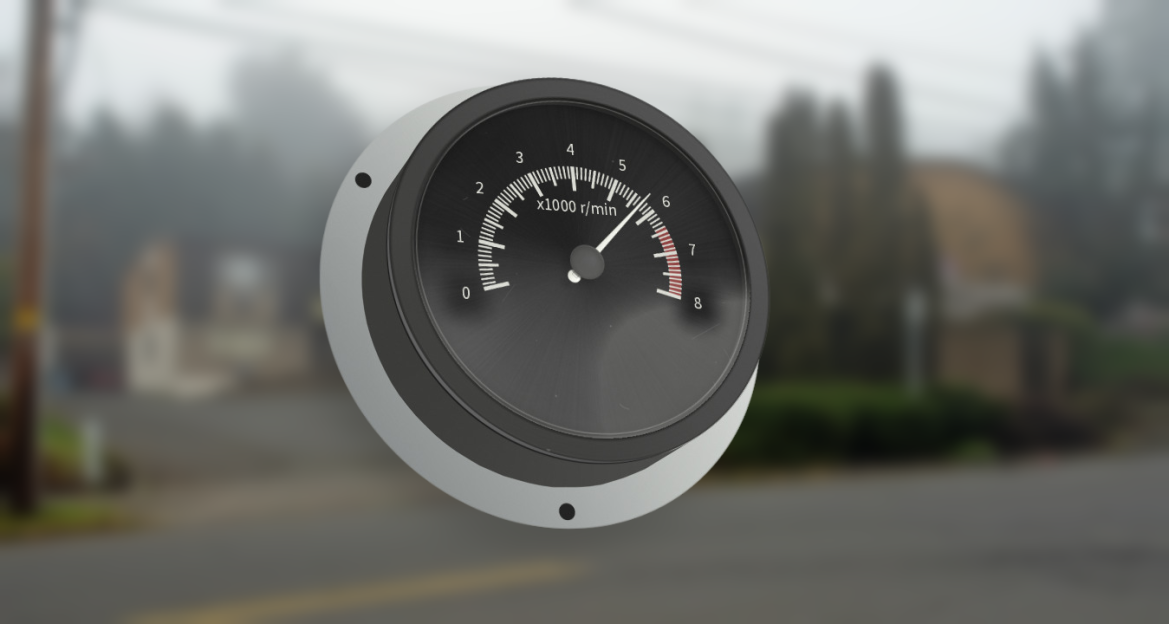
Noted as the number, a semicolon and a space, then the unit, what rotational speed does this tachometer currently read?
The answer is 5700; rpm
